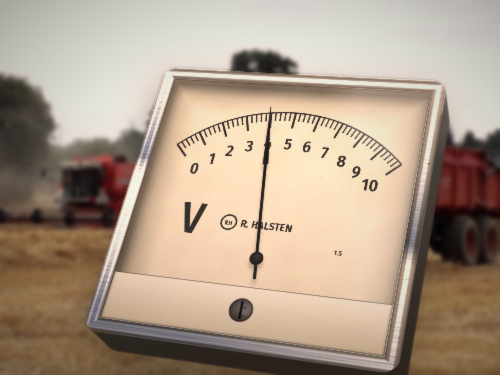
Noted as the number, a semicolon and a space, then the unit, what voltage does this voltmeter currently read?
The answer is 4; V
